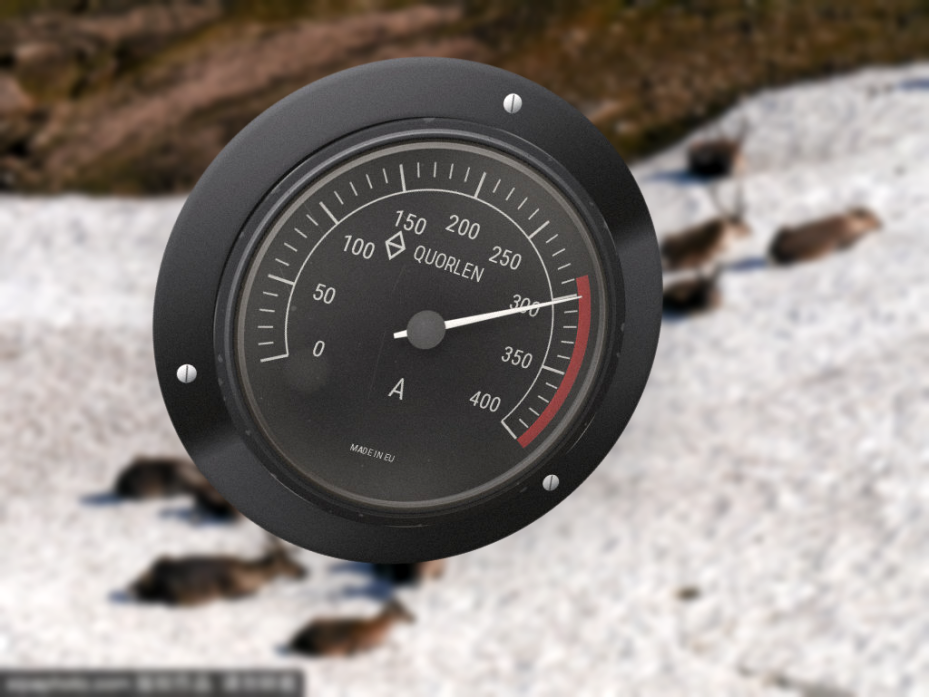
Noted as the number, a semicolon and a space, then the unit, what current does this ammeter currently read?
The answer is 300; A
